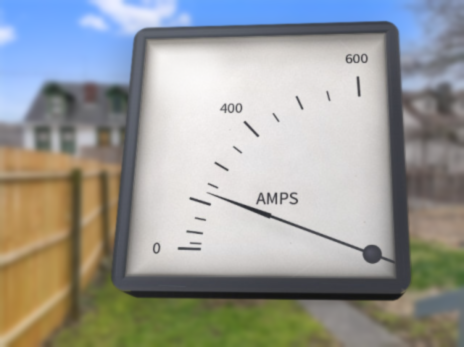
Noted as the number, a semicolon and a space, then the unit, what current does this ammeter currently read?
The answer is 225; A
